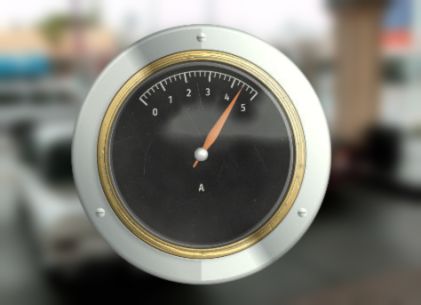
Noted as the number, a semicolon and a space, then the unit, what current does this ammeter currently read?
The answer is 4.4; A
